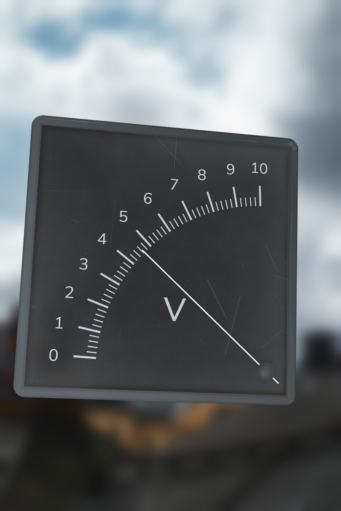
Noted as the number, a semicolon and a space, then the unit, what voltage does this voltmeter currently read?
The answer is 4.6; V
